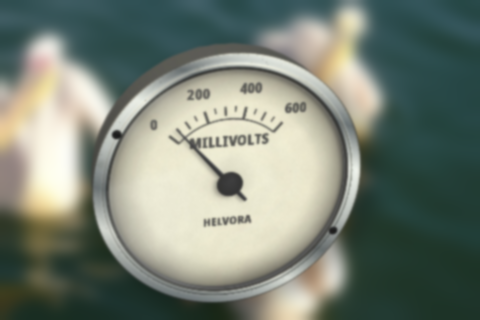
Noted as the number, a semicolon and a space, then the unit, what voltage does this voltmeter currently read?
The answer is 50; mV
